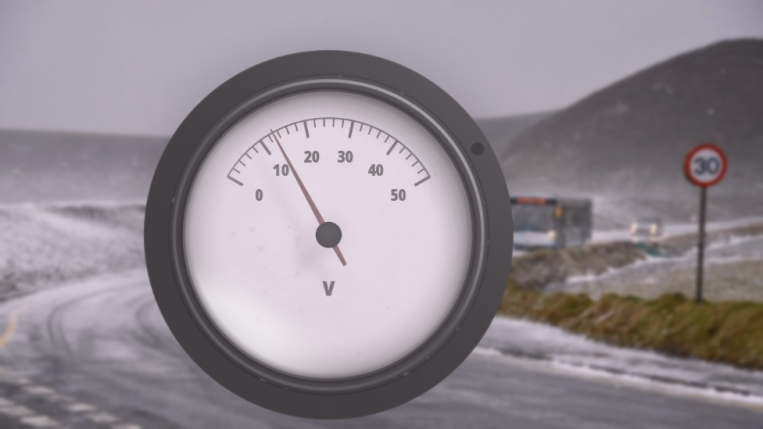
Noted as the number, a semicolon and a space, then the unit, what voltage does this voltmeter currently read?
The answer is 13; V
